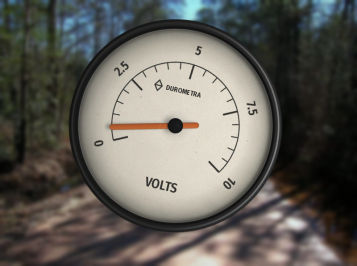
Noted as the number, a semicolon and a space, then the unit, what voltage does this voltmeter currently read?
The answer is 0.5; V
